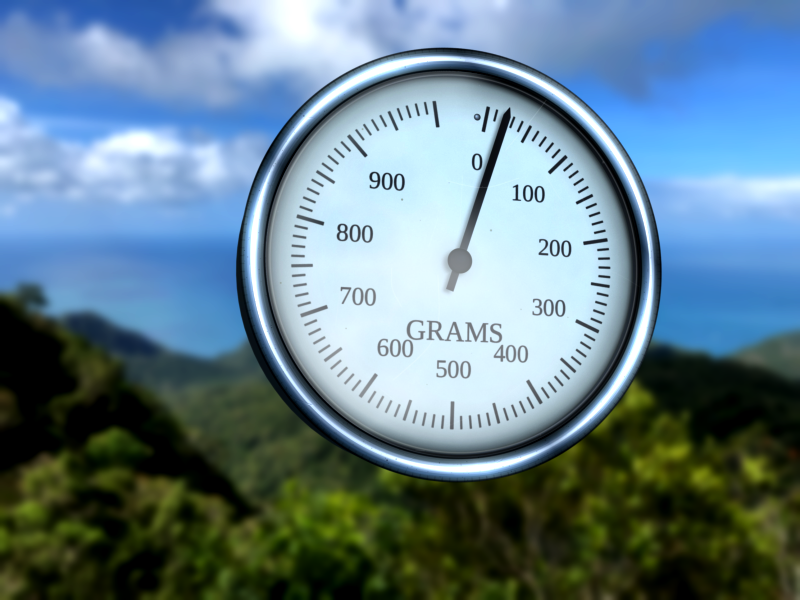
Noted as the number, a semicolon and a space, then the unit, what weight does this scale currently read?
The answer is 20; g
